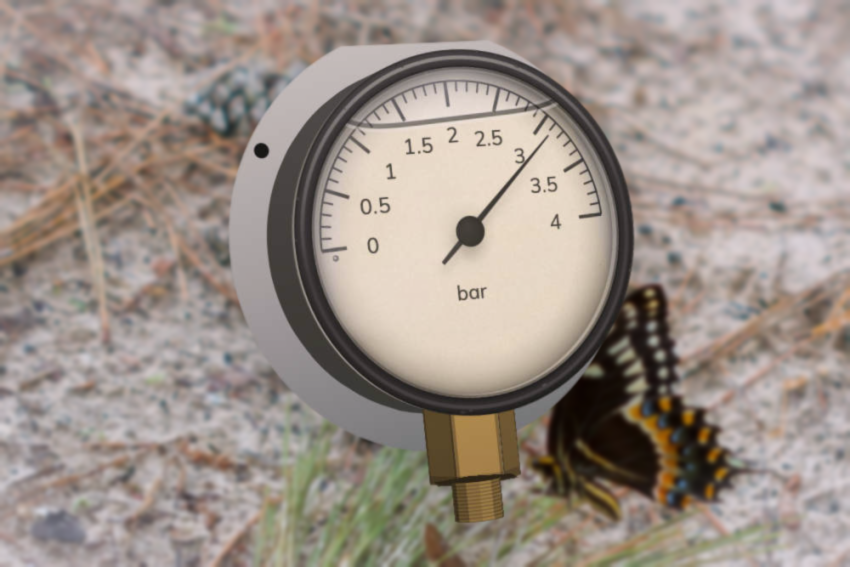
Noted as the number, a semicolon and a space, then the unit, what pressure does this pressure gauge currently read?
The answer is 3.1; bar
